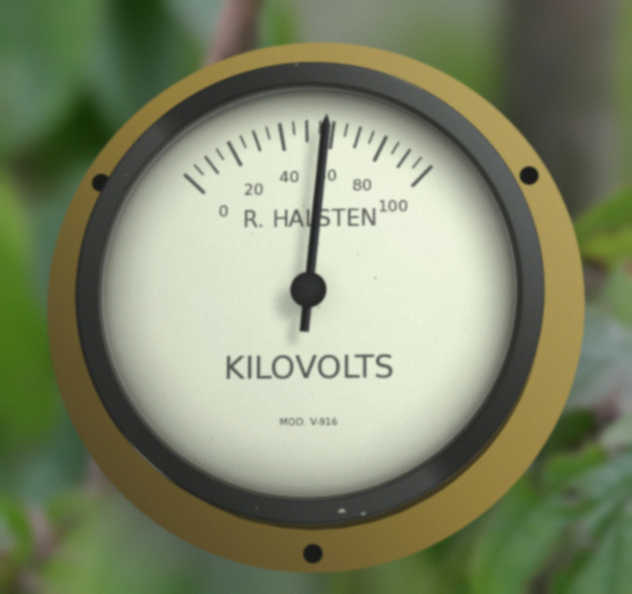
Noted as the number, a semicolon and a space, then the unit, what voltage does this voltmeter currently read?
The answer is 57.5; kV
